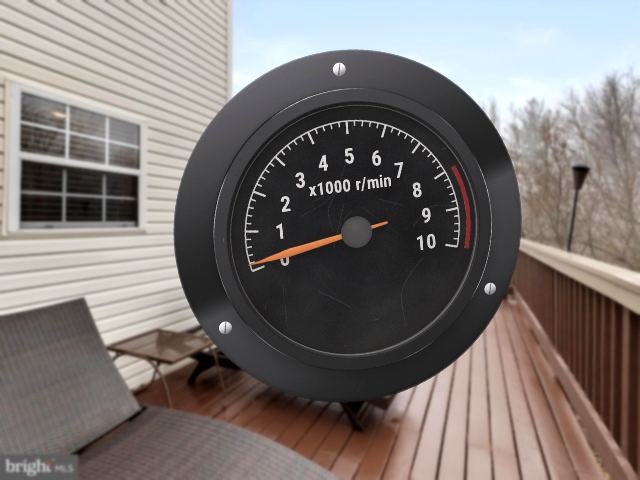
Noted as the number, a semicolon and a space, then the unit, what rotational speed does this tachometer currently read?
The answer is 200; rpm
